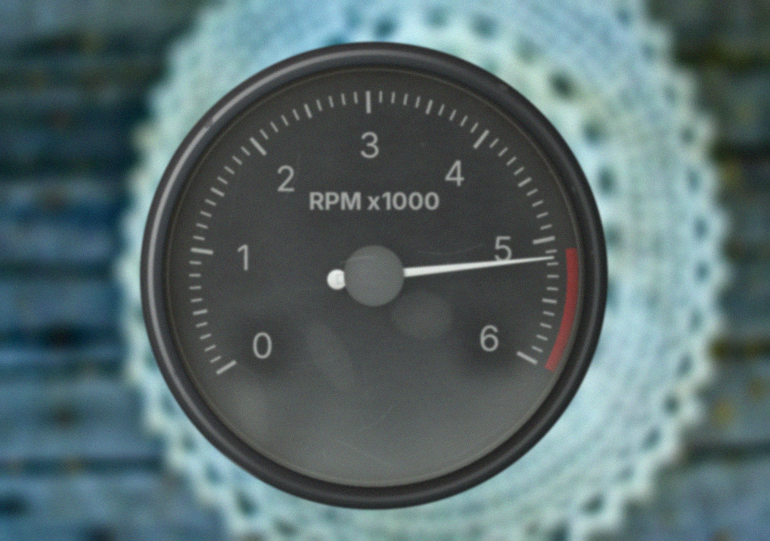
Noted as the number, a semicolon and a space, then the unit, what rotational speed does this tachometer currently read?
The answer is 5150; rpm
